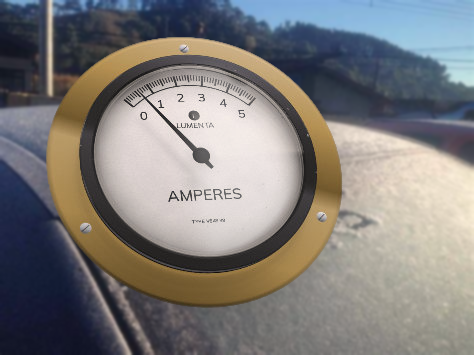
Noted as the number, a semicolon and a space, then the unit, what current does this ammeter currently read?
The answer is 0.5; A
